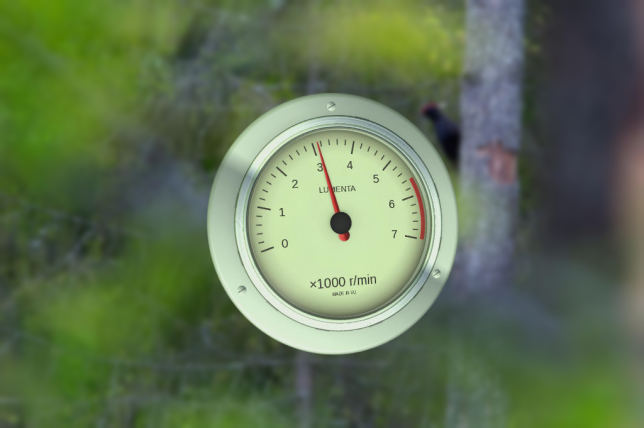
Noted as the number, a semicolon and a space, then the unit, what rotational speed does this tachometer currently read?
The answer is 3100; rpm
